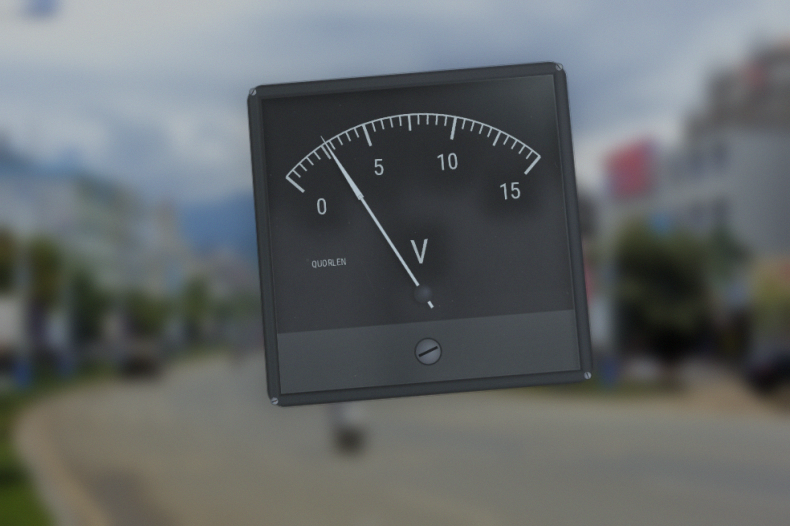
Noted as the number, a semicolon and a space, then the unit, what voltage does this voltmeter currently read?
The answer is 2.75; V
